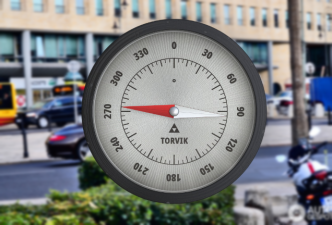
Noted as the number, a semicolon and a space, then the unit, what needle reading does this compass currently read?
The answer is 275; °
